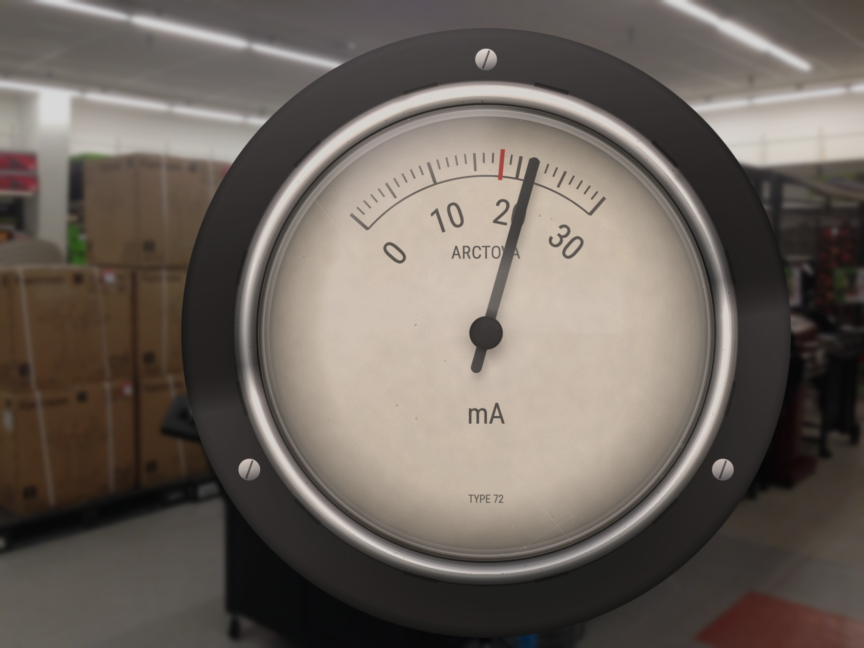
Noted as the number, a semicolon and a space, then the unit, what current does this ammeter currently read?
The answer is 21.5; mA
